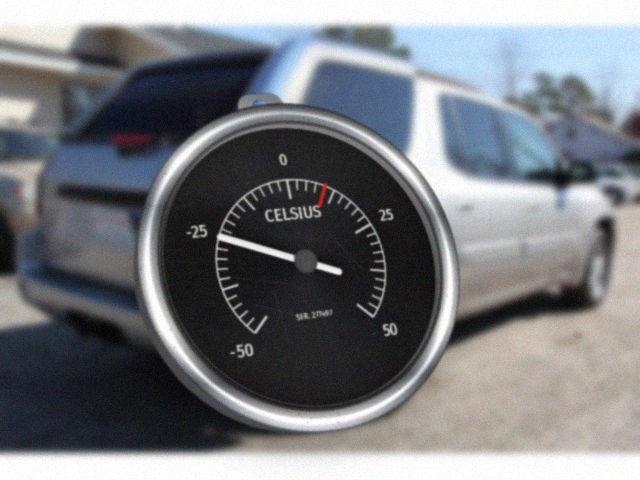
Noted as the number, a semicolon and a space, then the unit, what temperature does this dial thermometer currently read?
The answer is -25; °C
